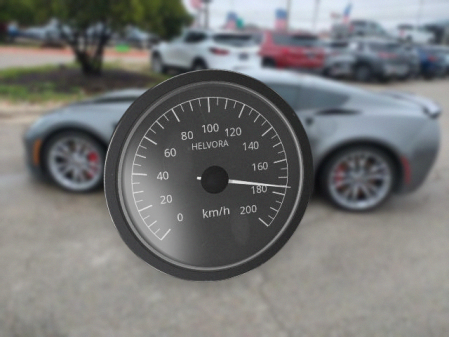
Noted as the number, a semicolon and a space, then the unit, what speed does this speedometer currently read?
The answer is 175; km/h
